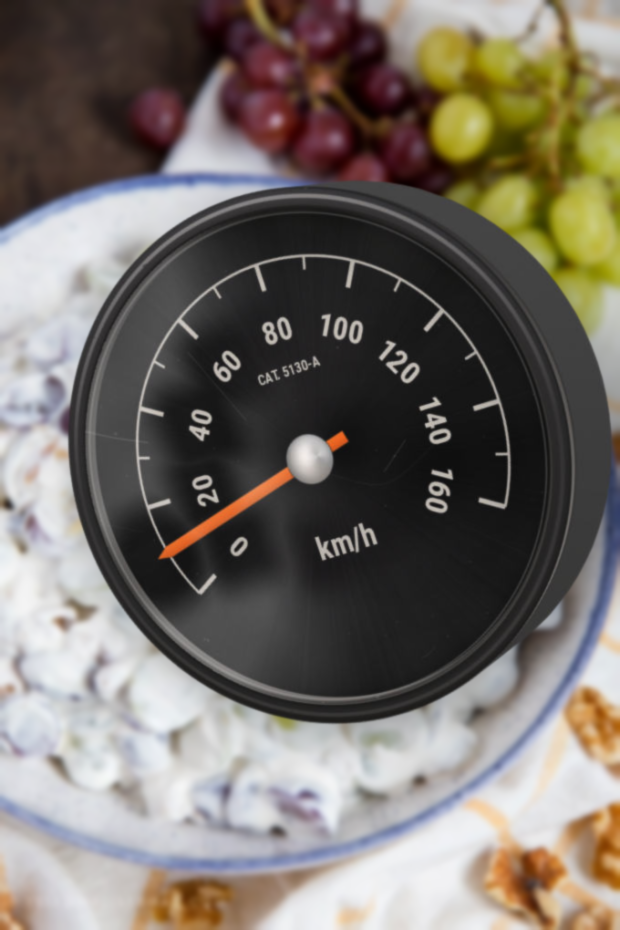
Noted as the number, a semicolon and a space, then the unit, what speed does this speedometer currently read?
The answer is 10; km/h
